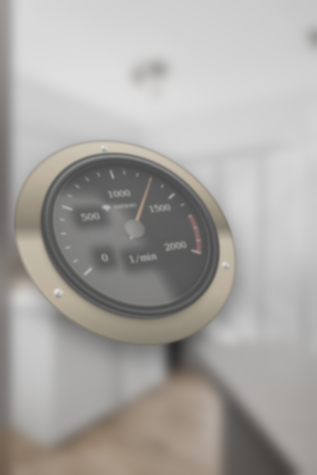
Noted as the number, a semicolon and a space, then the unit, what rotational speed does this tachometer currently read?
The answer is 1300; rpm
